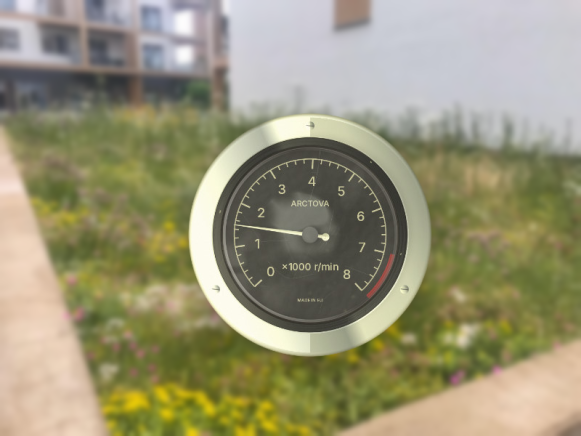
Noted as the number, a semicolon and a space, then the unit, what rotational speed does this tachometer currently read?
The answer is 1500; rpm
